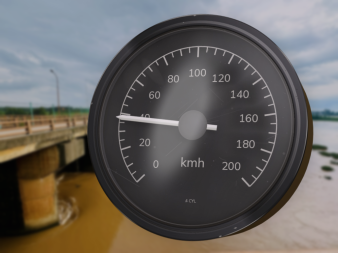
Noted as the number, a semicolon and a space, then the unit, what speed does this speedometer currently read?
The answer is 37.5; km/h
